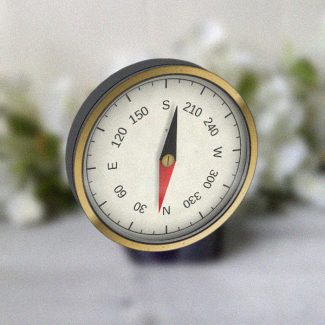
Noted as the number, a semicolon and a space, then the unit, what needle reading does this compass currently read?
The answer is 10; °
